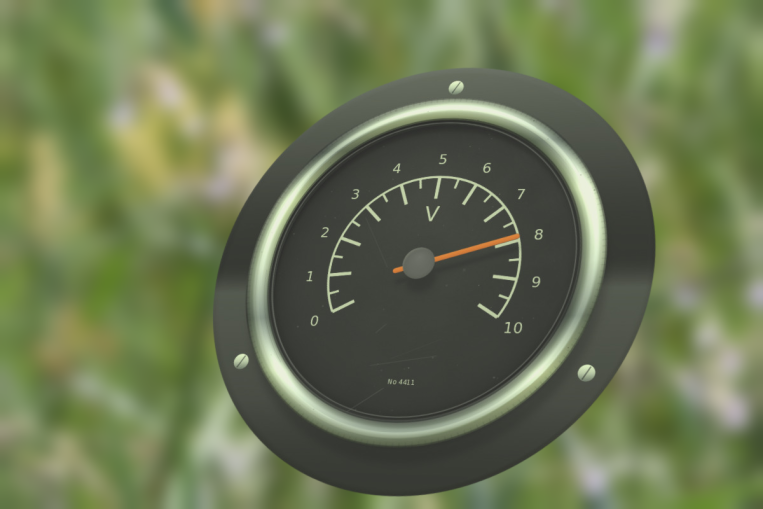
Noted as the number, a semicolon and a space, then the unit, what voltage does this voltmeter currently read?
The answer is 8; V
